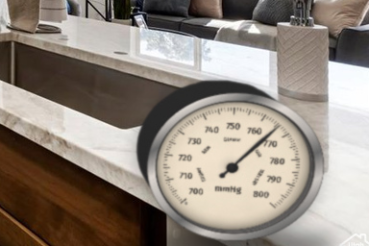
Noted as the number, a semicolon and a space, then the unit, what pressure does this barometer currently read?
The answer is 765; mmHg
